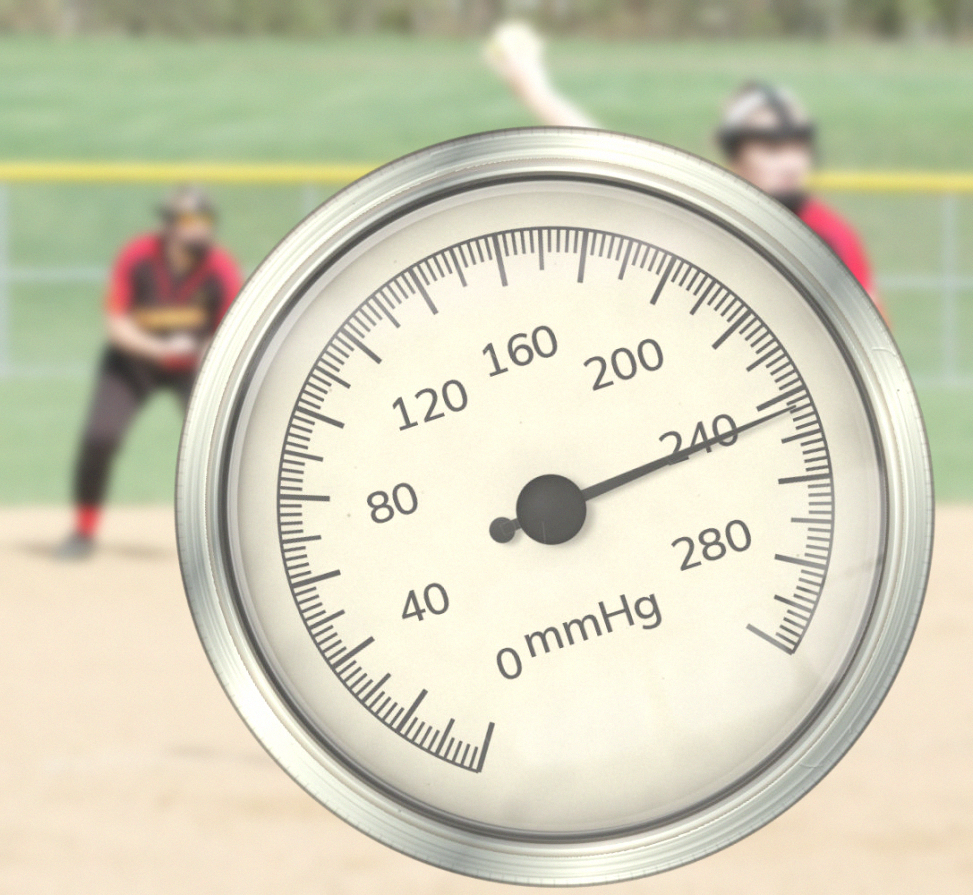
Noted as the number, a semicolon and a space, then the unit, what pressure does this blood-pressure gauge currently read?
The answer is 243; mmHg
